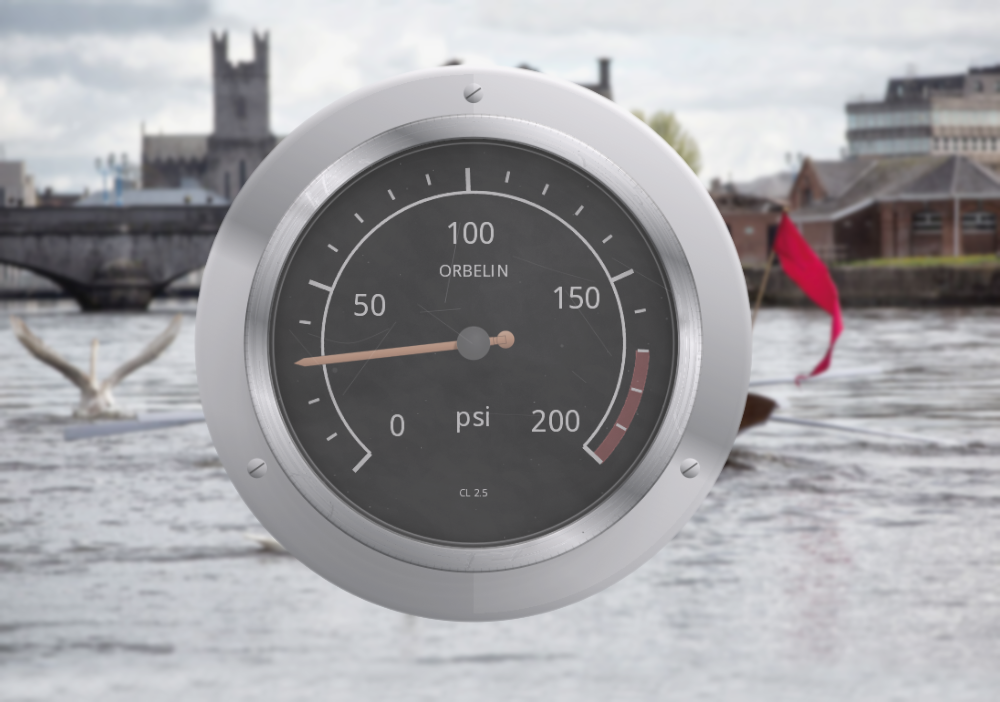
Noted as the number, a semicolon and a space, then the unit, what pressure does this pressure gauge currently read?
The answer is 30; psi
